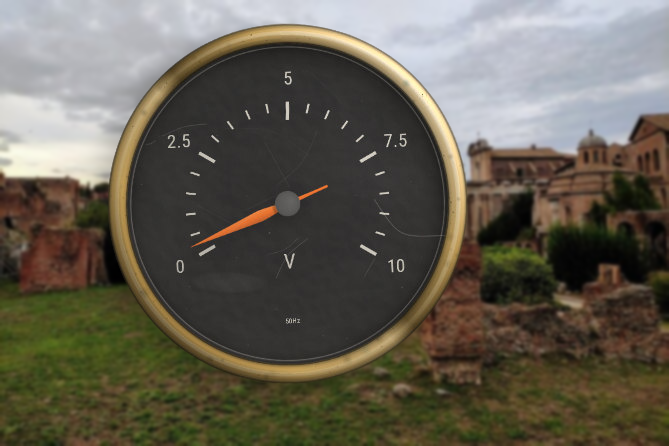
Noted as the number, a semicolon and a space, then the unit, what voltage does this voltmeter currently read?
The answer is 0.25; V
